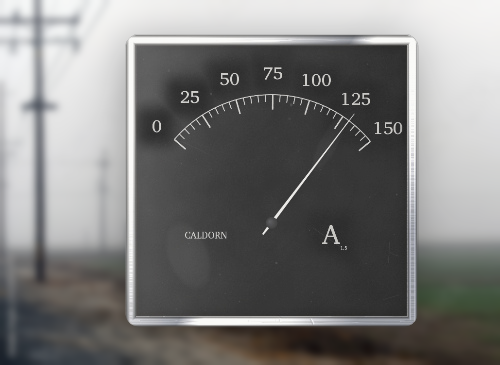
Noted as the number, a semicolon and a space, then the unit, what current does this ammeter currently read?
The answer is 130; A
